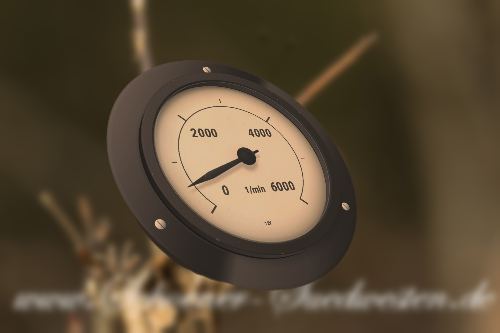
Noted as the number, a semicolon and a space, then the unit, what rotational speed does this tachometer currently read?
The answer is 500; rpm
